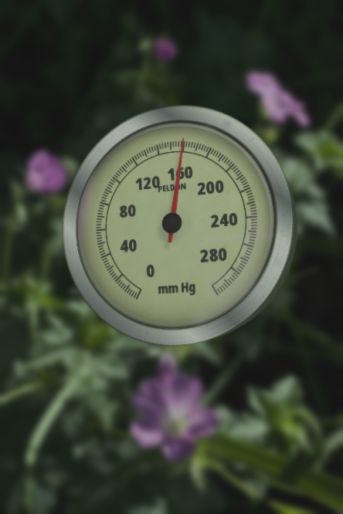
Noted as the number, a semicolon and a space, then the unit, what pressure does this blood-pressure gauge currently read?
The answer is 160; mmHg
